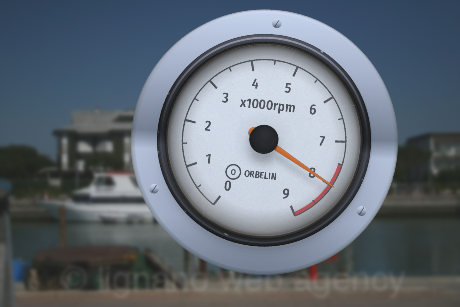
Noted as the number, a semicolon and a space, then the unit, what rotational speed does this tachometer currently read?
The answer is 8000; rpm
